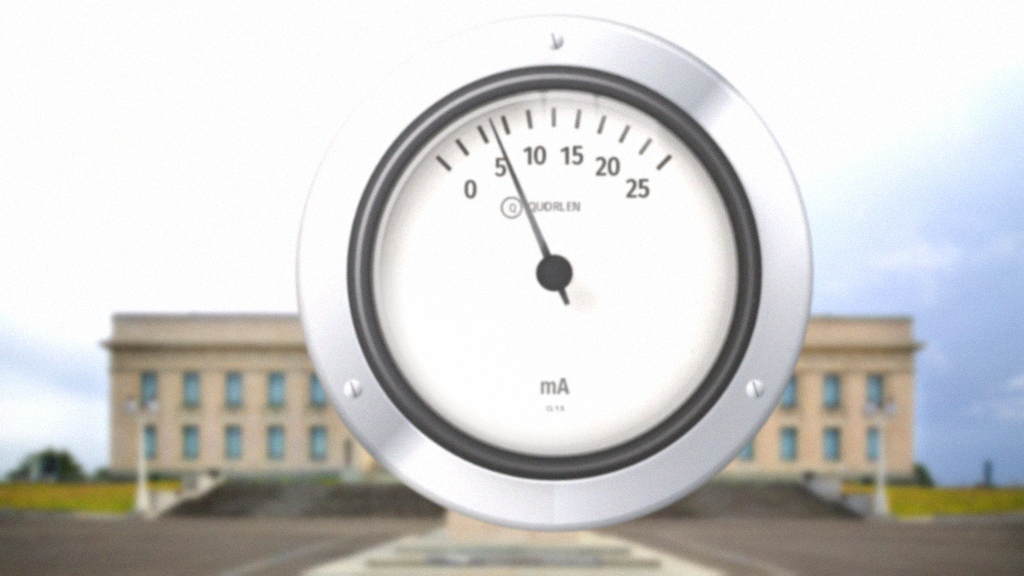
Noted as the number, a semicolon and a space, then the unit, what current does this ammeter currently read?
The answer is 6.25; mA
